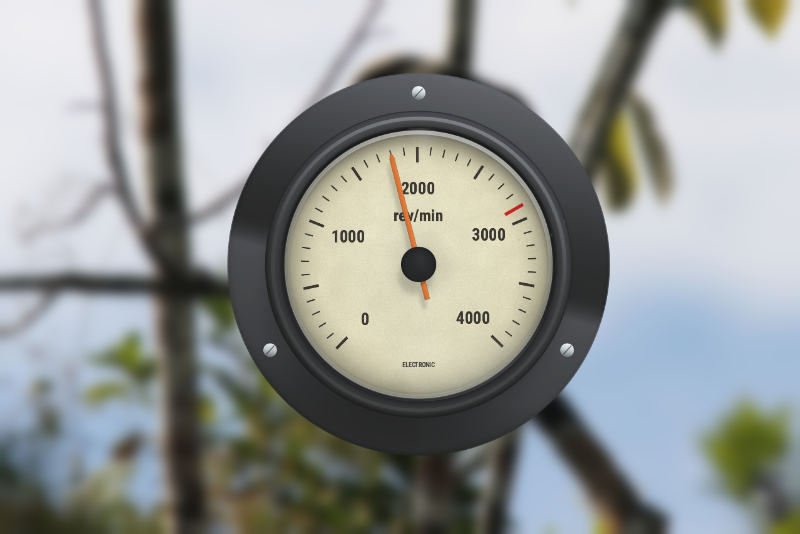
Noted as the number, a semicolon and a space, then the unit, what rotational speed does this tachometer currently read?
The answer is 1800; rpm
